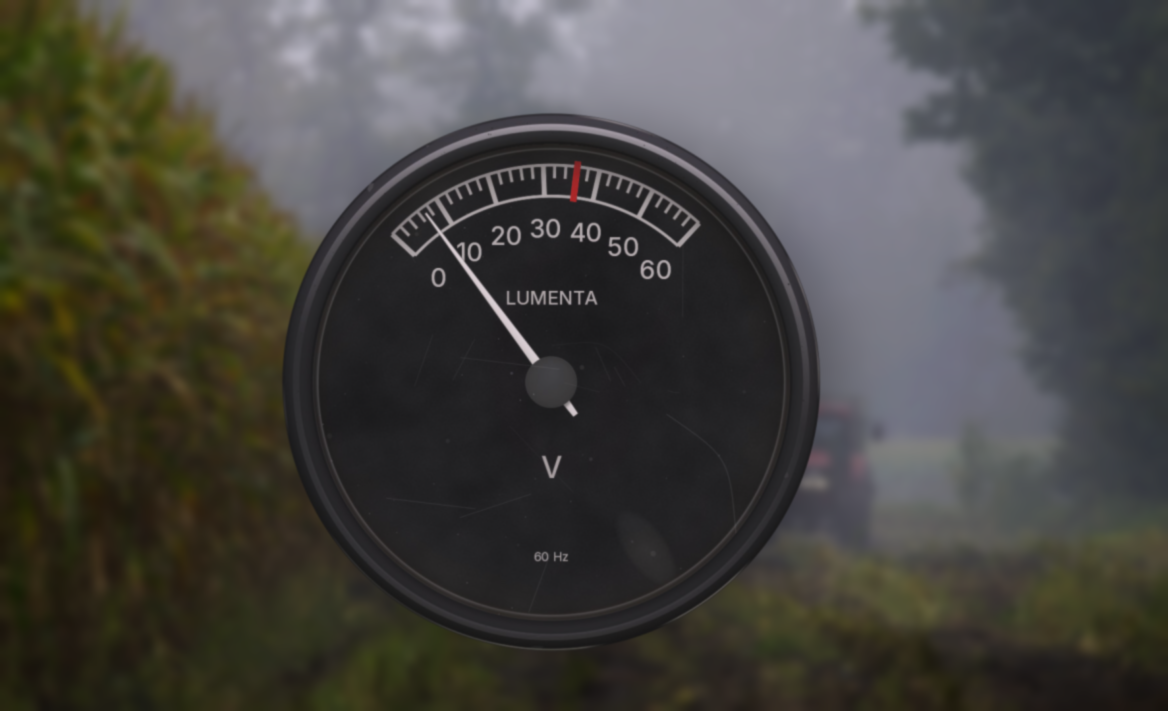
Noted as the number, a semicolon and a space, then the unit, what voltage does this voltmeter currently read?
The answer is 7; V
